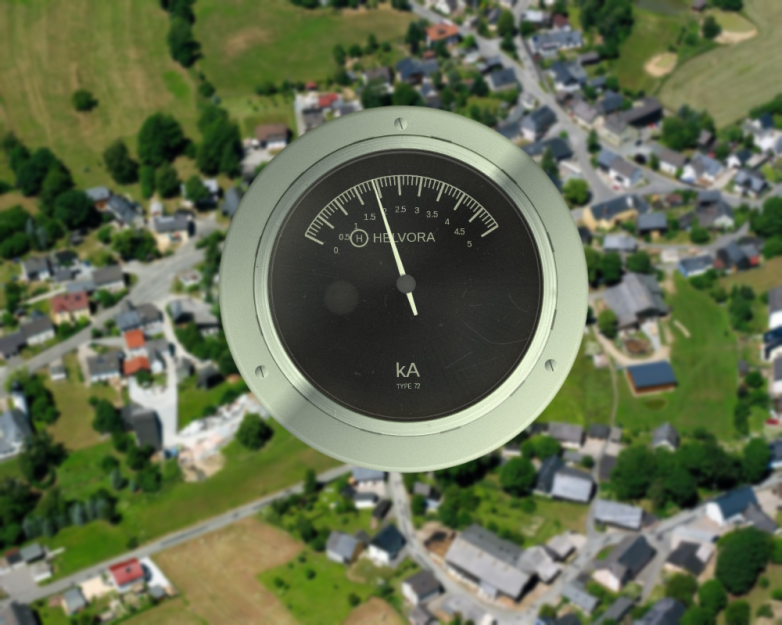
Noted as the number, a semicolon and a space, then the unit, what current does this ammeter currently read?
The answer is 1.9; kA
